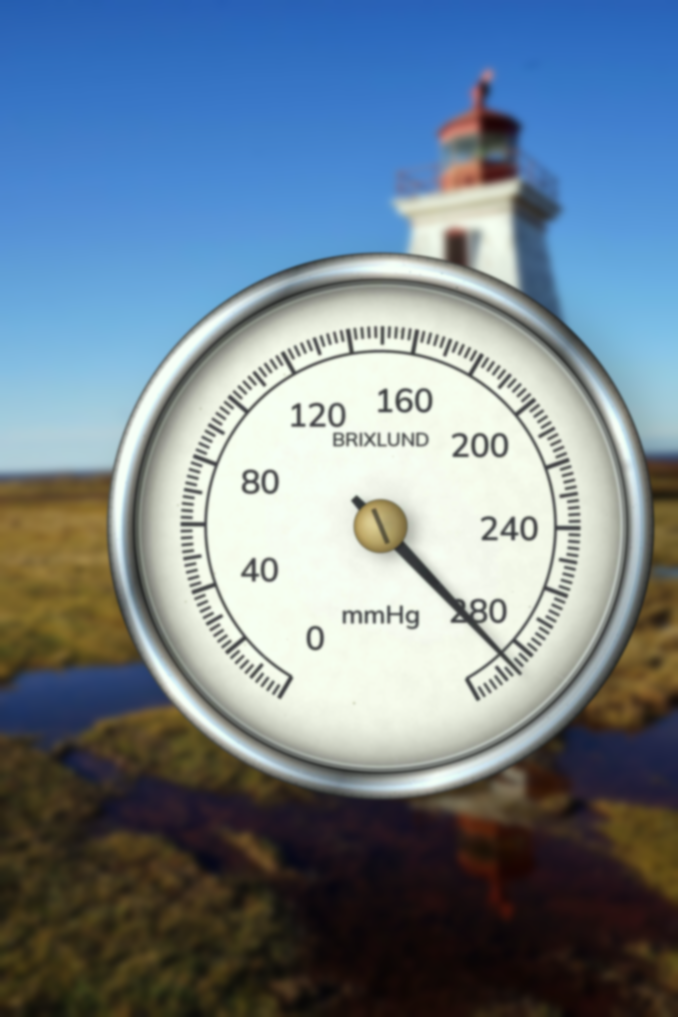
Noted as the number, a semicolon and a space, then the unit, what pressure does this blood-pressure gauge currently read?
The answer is 286; mmHg
